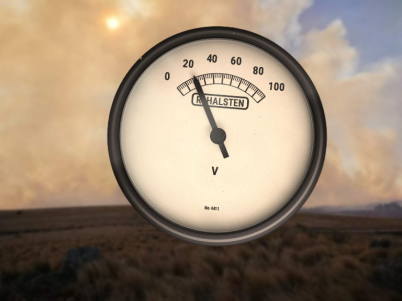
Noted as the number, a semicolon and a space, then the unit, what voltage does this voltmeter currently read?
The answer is 20; V
